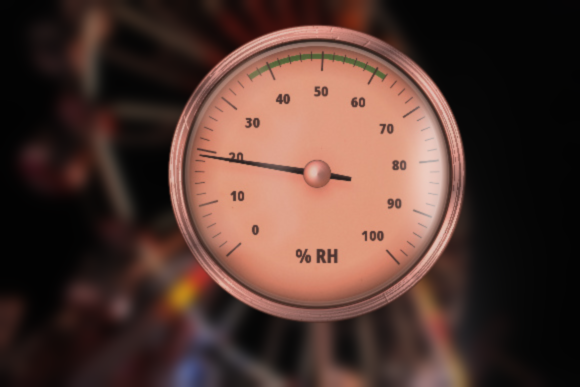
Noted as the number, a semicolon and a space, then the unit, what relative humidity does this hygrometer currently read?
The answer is 19; %
